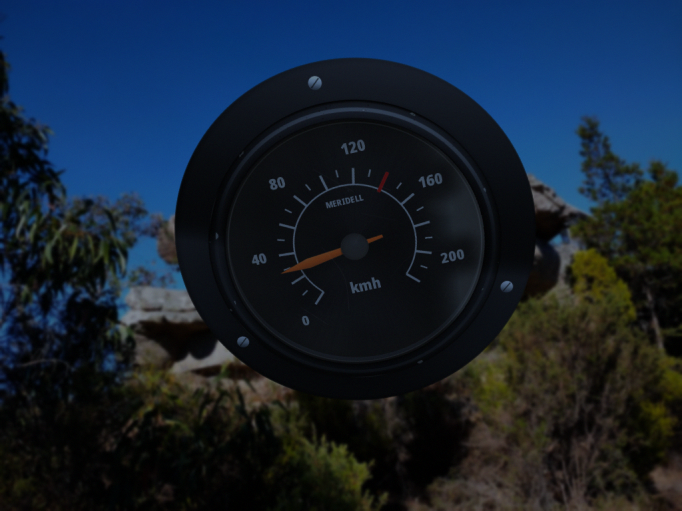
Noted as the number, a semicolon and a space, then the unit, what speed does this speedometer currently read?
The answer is 30; km/h
